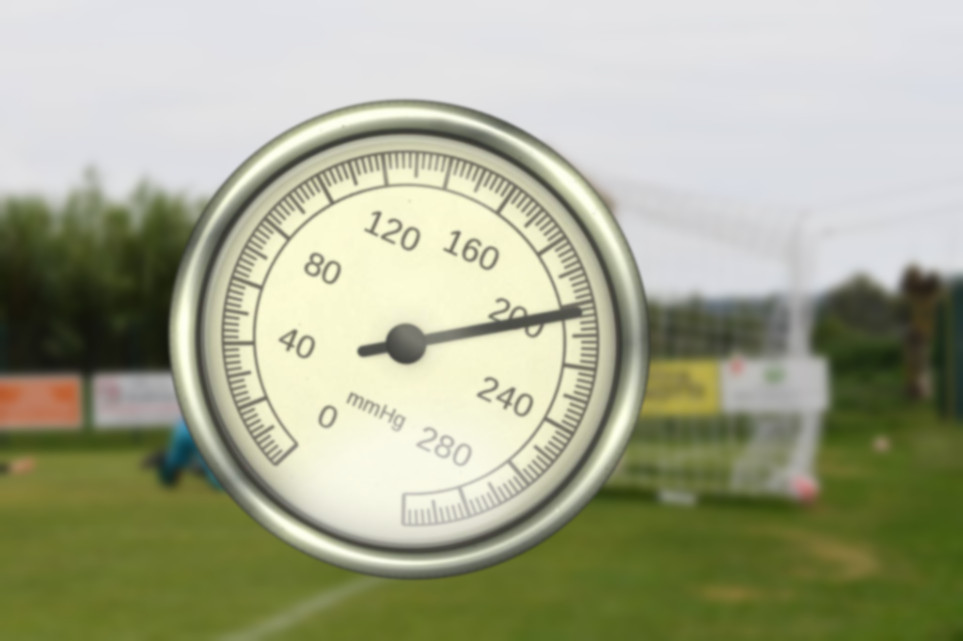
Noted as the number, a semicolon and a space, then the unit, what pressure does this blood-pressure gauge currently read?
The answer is 202; mmHg
